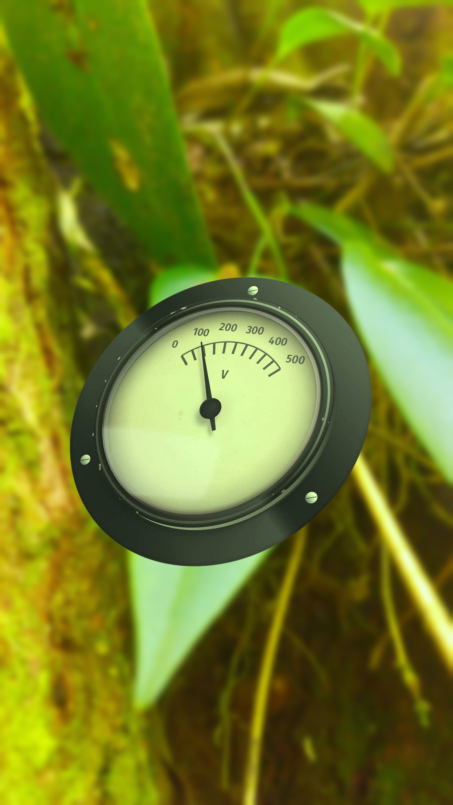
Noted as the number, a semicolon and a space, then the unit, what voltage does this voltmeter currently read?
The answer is 100; V
